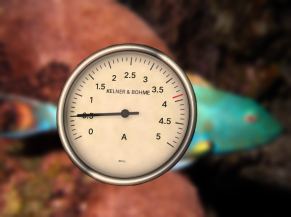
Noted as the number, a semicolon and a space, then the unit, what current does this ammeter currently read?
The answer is 0.5; A
